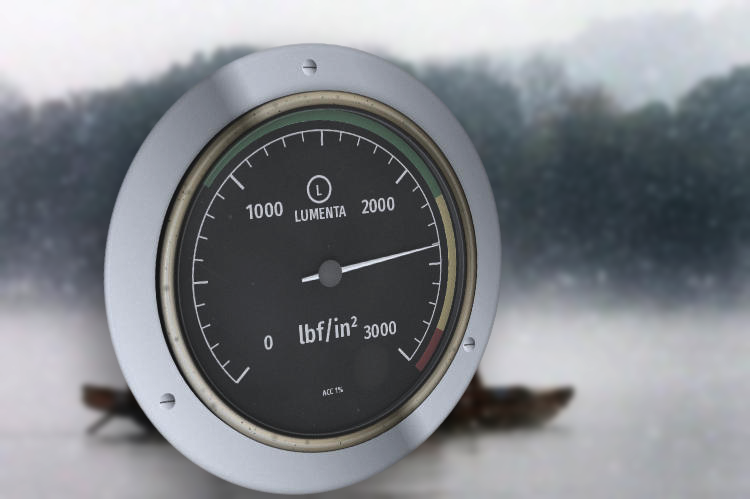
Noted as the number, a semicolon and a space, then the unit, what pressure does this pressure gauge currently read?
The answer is 2400; psi
